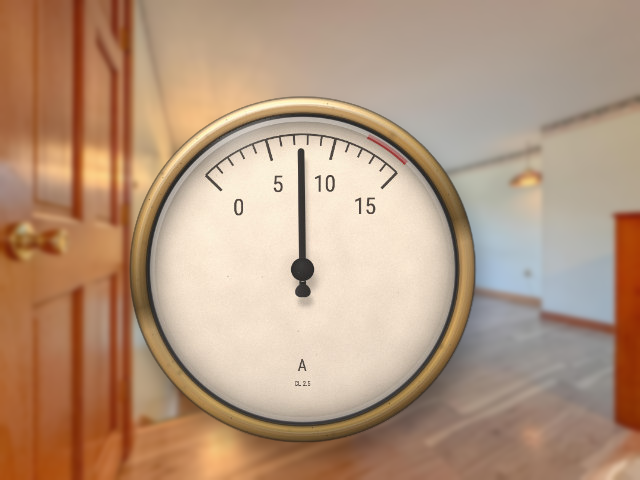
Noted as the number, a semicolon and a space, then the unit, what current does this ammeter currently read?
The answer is 7.5; A
